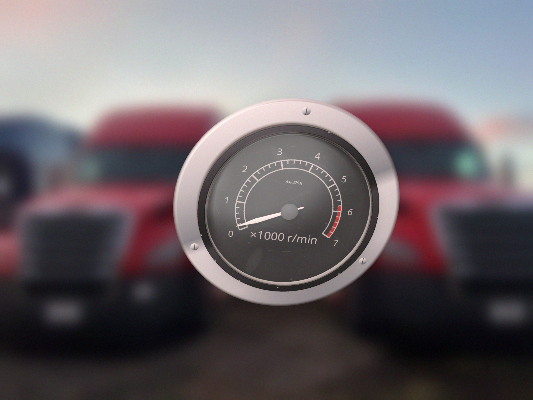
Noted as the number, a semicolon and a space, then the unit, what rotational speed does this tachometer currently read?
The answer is 200; rpm
